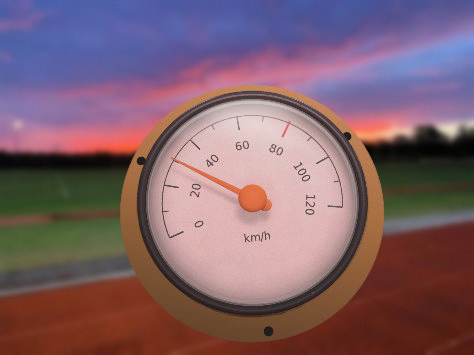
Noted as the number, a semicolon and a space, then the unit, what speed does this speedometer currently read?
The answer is 30; km/h
